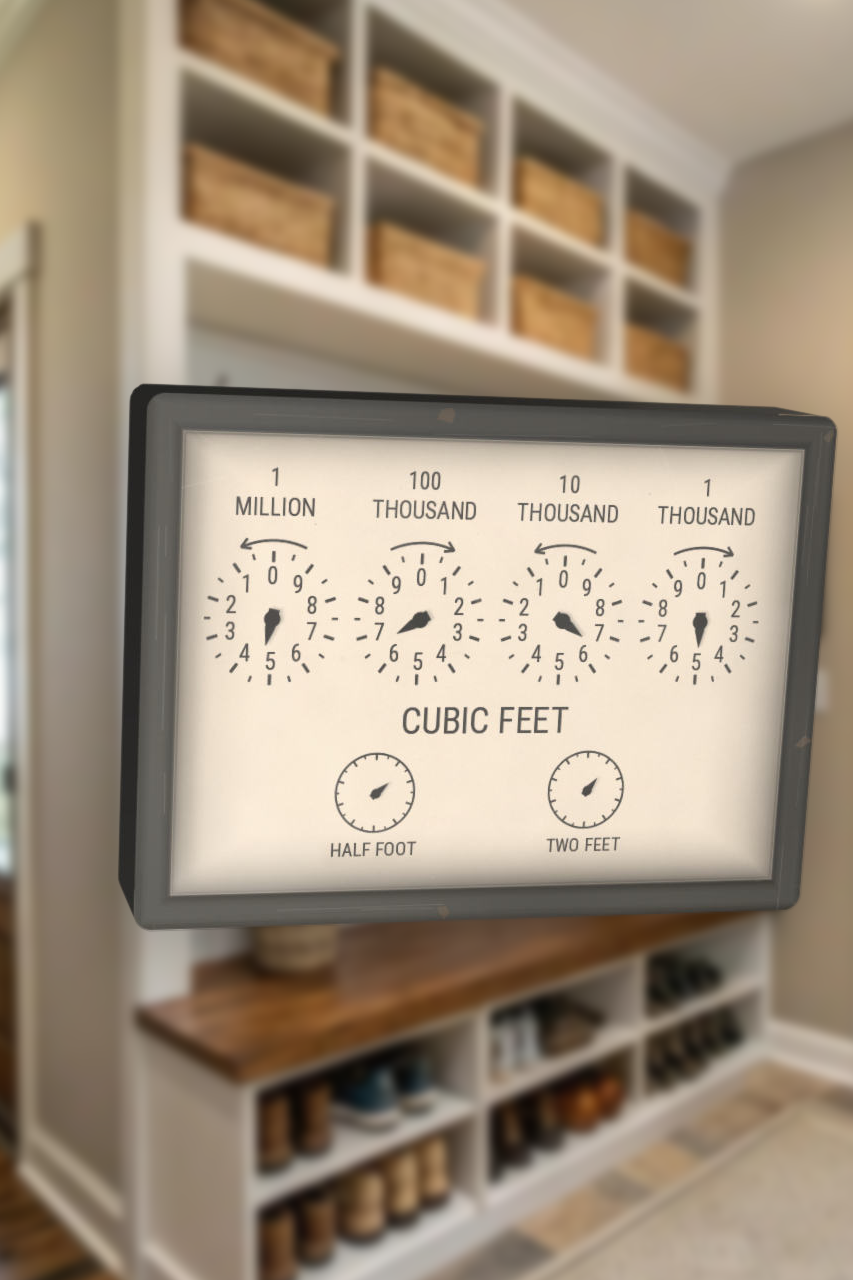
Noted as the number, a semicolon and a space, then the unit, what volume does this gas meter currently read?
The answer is 466500; ft³
